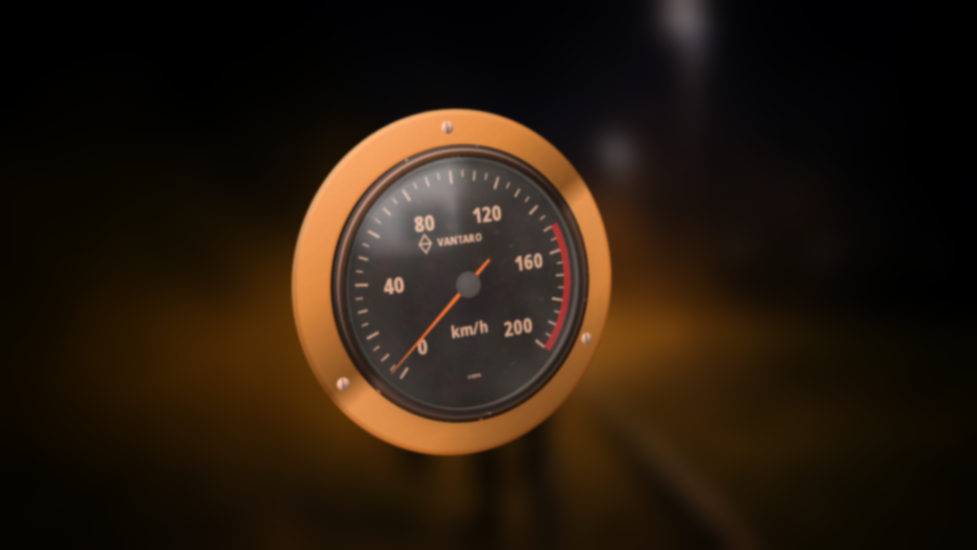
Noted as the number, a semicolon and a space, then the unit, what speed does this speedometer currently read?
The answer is 5; km/h
